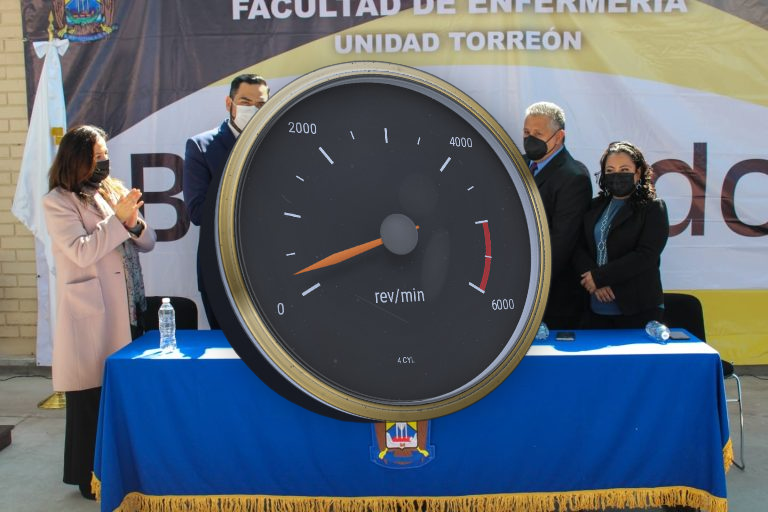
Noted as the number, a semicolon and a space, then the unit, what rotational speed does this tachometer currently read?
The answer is 250; rpm
